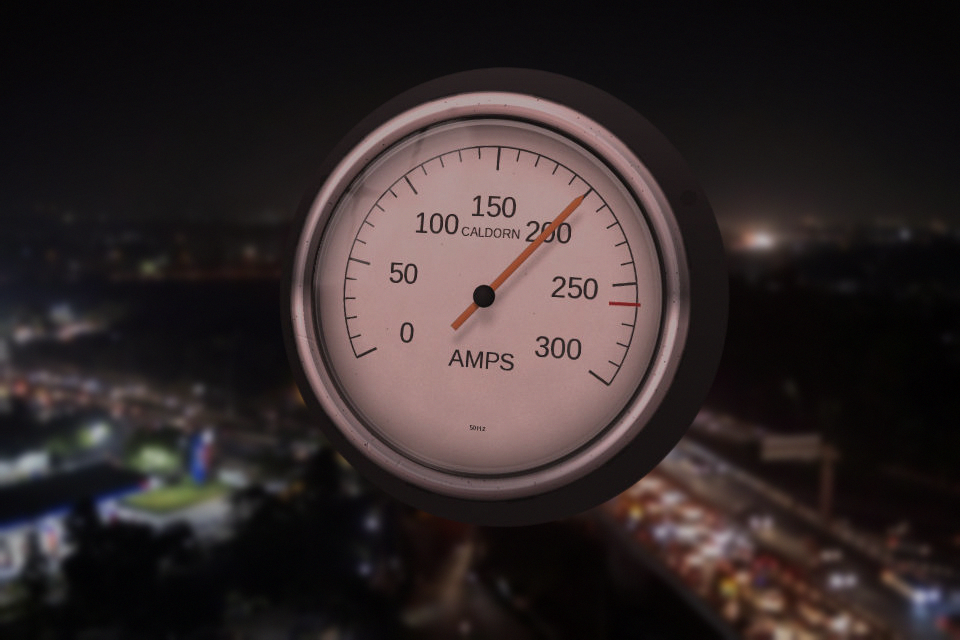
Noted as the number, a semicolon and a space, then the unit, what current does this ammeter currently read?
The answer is 200; A
